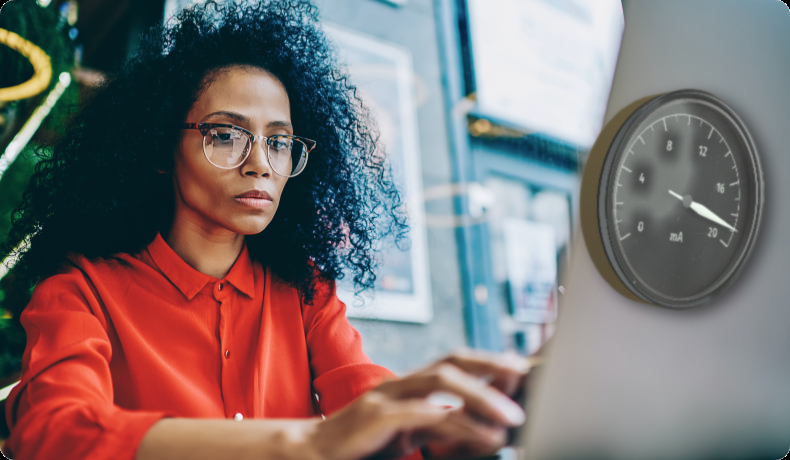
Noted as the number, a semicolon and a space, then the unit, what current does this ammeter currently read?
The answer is 19; mA
